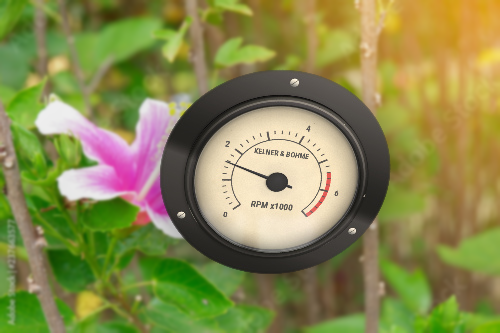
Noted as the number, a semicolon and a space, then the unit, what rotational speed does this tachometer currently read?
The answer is 1600; rpm
